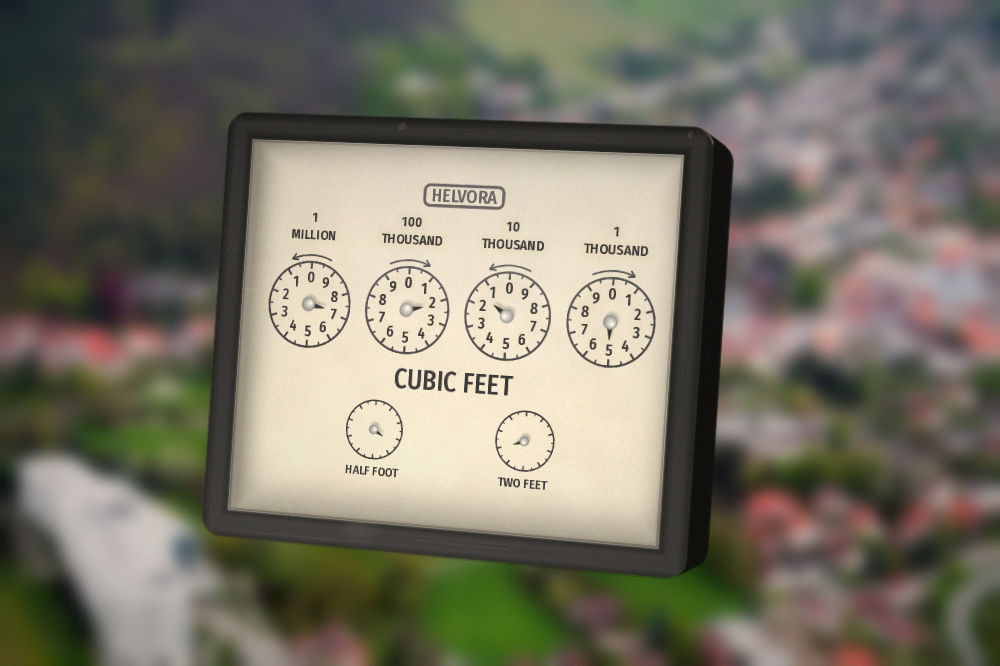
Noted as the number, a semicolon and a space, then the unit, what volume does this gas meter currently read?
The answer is 721500; ft³
